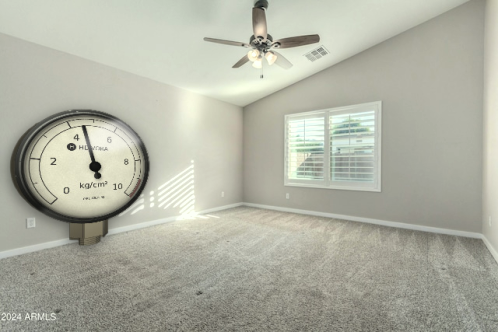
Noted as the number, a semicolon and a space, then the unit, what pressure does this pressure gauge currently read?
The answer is 4.5; kg/cm²
